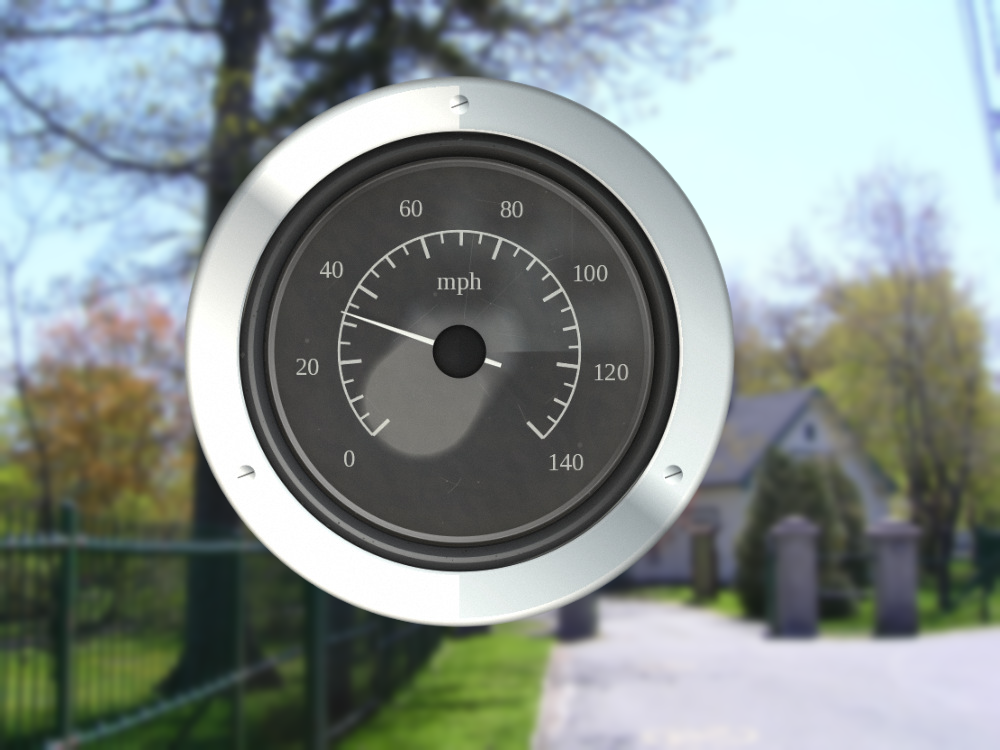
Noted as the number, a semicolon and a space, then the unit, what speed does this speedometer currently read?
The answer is 32.5; mph
